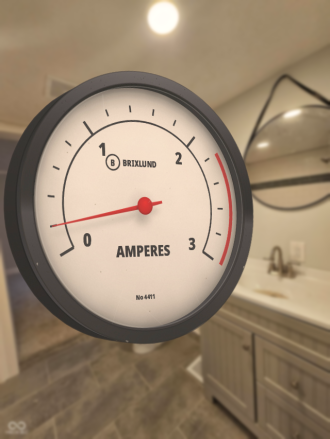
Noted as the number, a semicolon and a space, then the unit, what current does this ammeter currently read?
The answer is 0.2; A
